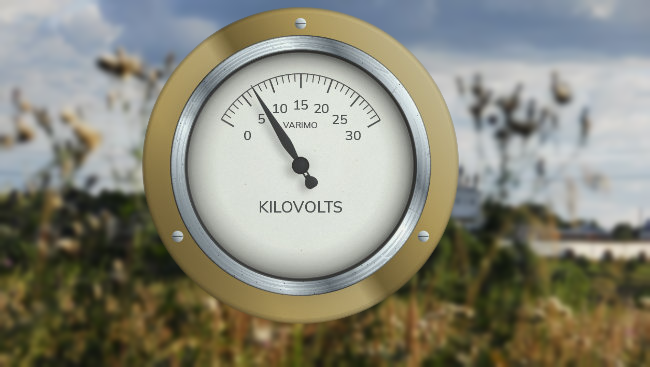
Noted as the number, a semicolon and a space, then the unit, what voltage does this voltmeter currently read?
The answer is 7; kV
